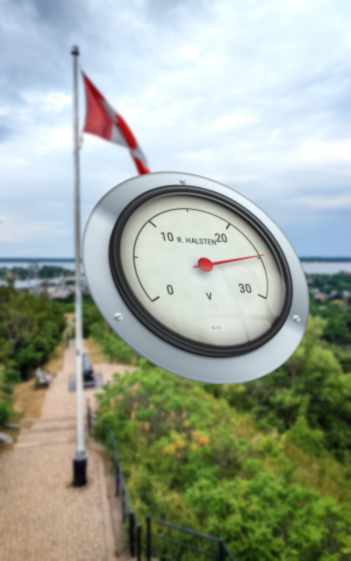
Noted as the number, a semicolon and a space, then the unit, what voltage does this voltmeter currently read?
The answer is 25; V
